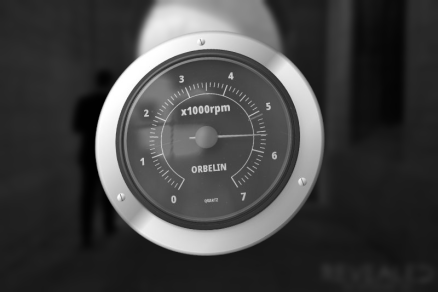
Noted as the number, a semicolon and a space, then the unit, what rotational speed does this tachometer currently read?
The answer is 5600; rpm
